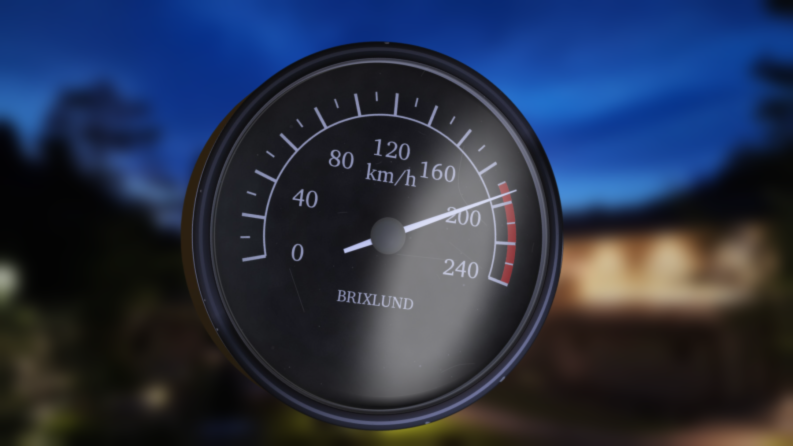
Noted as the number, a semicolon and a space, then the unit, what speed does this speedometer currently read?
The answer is 195; km/h
